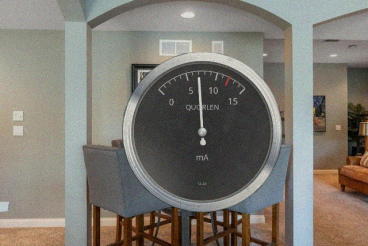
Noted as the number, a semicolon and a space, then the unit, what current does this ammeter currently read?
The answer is 7; mA
